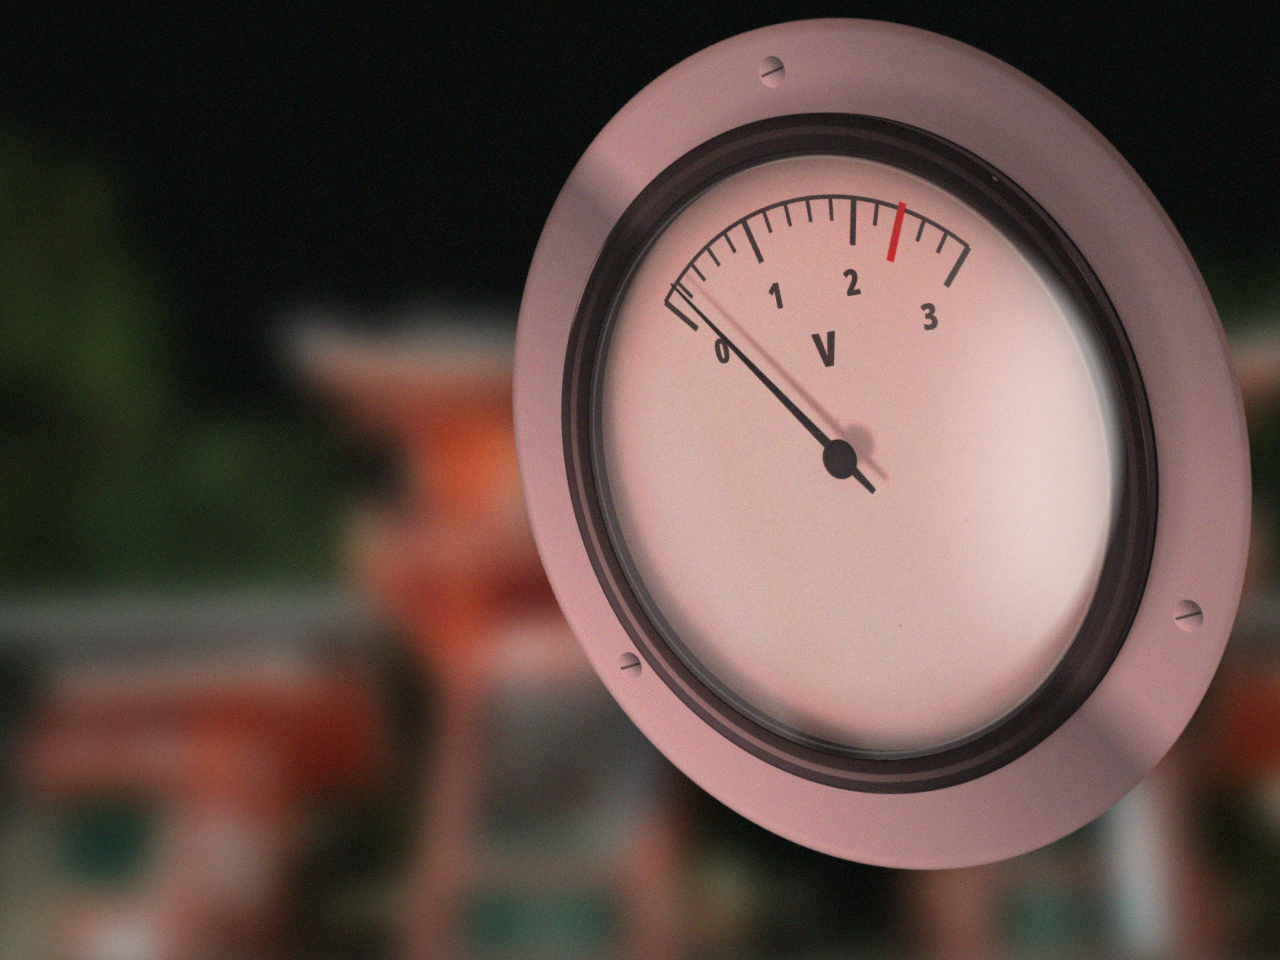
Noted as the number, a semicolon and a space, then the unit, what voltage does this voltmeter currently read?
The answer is 0.2; V
